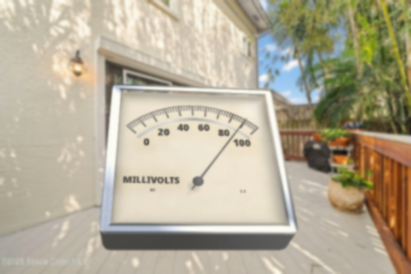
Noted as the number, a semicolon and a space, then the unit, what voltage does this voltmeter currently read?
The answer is 90; mV
